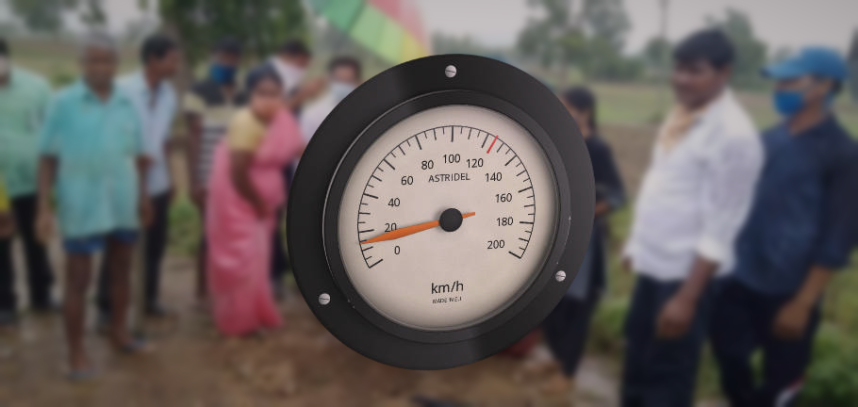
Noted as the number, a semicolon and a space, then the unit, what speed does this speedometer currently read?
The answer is 15; km/h
